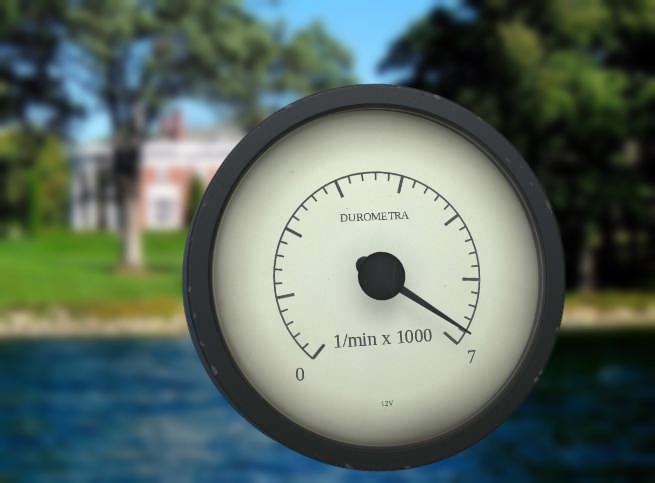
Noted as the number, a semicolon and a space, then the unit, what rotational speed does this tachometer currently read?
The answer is 6800; rpm
